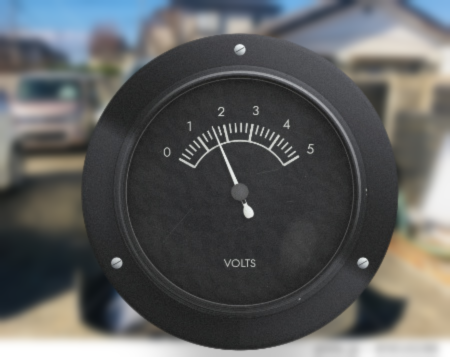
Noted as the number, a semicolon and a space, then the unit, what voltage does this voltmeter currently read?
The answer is 1.6; V
